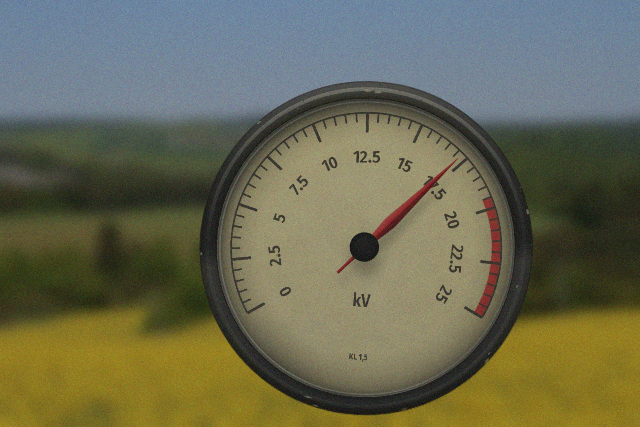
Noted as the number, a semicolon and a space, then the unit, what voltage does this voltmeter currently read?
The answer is 17.25; kV
